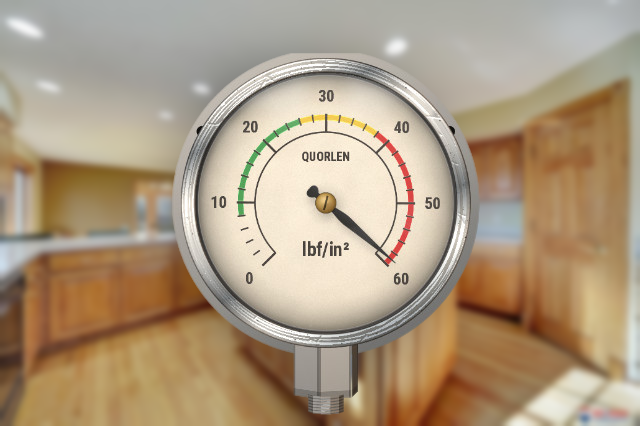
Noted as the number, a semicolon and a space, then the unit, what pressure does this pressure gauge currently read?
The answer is 59; psi
